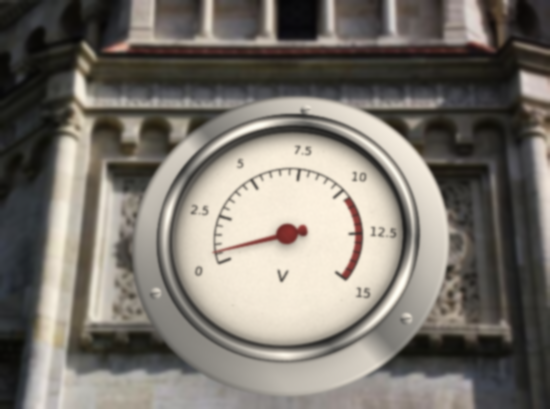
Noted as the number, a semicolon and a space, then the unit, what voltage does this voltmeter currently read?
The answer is 0.5; V
